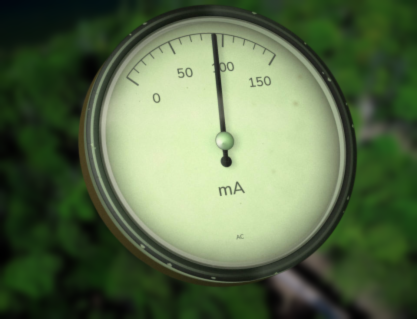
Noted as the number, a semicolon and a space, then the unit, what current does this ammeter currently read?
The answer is 90; mA
